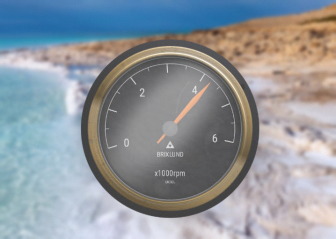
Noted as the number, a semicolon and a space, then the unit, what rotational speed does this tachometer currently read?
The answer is 4250; rpm
